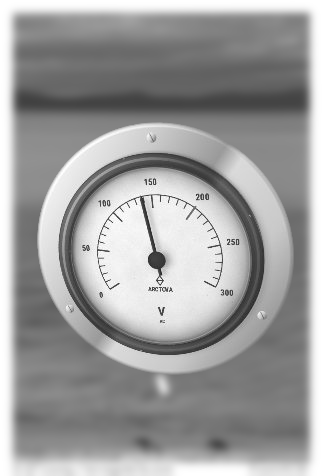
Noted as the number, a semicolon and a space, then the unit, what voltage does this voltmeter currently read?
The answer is 140; V
